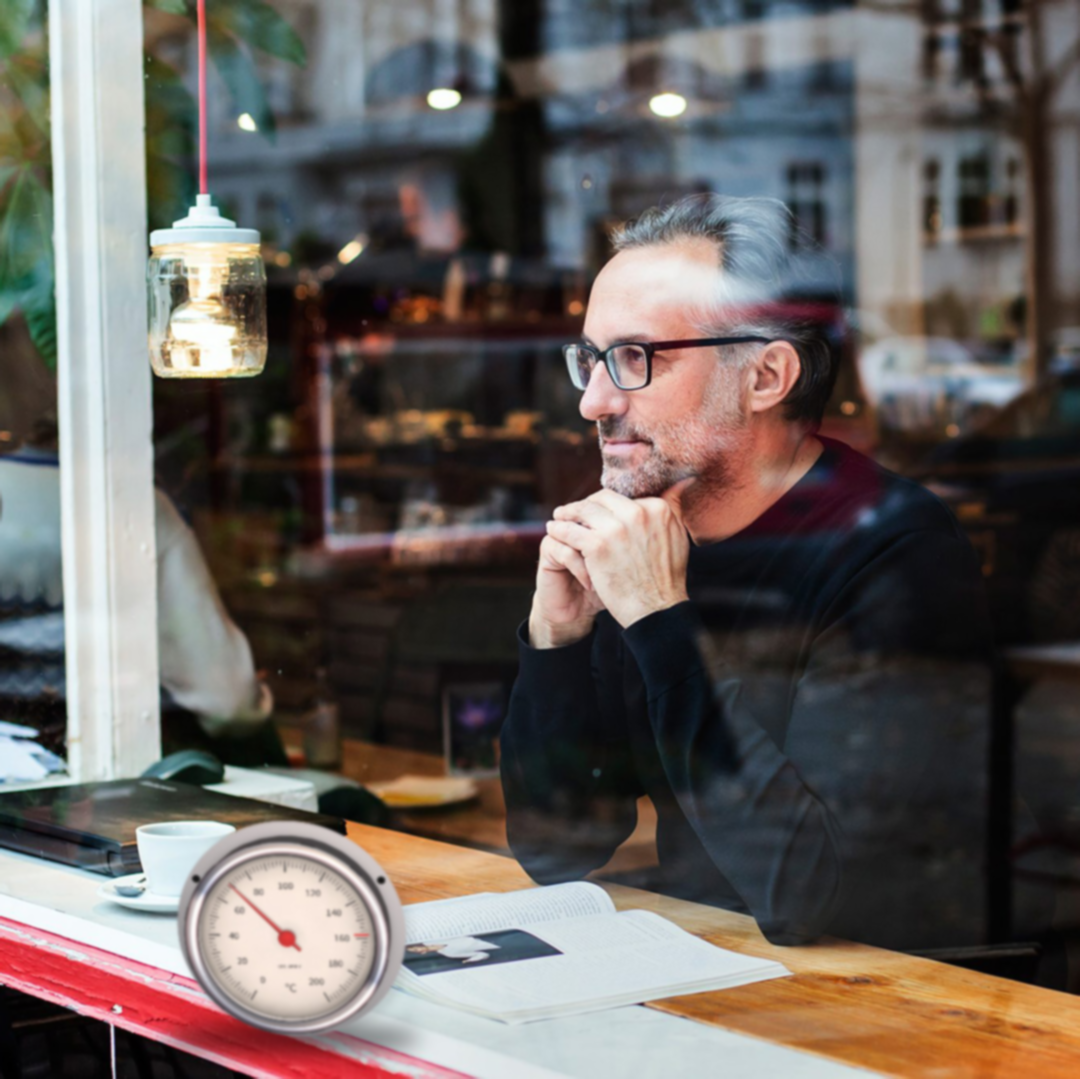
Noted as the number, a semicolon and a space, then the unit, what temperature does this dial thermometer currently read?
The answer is 70; °C
